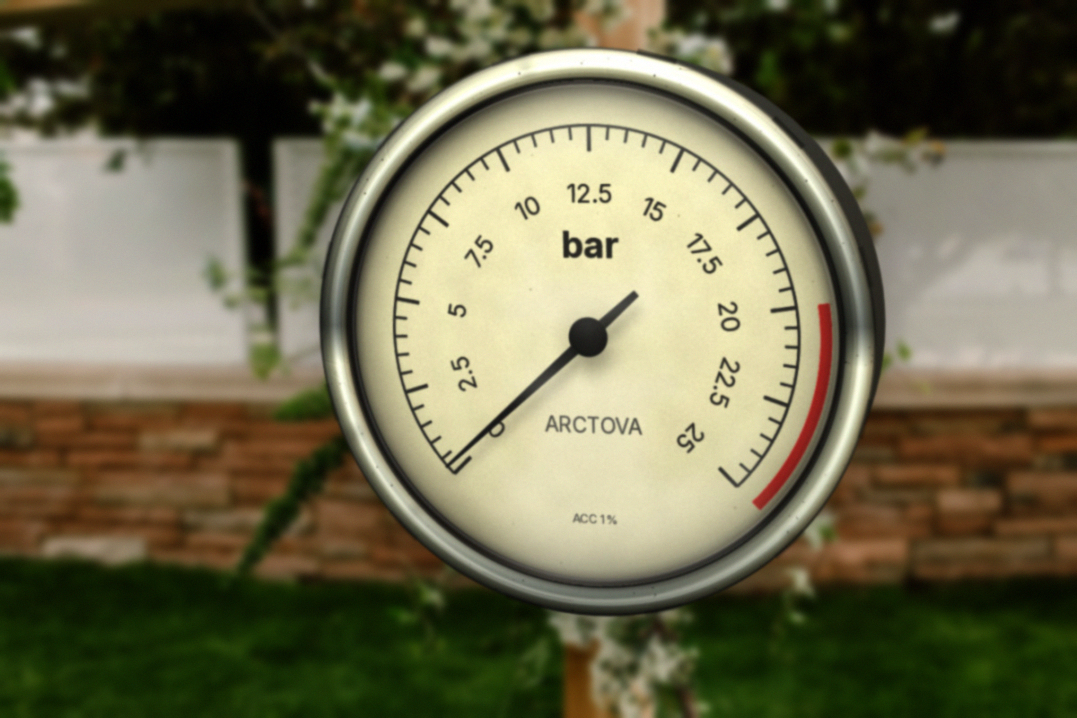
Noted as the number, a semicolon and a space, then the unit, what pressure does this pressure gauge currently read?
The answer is 0.25; bar
